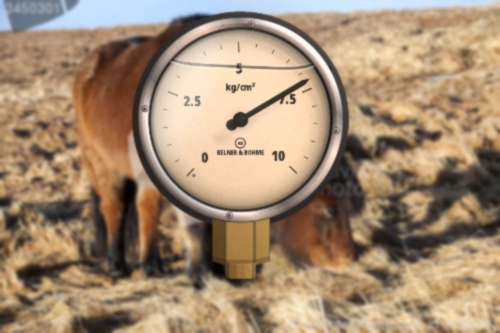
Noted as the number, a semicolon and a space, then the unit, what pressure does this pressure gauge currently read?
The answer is 7.25; kg/cm²
